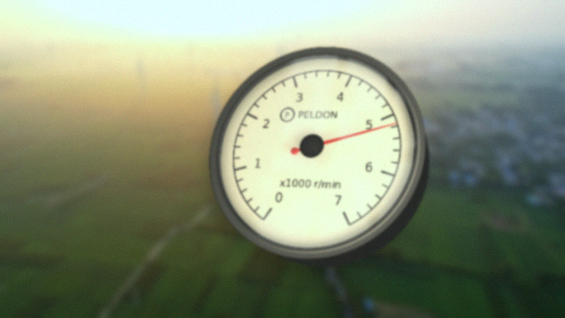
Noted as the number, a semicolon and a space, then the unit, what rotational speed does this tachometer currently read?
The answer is 5200; rpm
